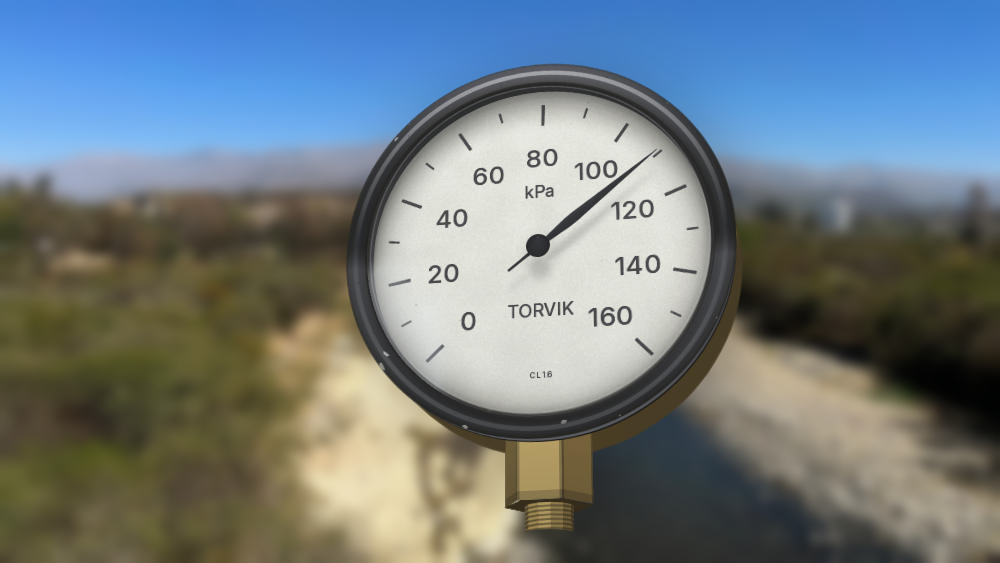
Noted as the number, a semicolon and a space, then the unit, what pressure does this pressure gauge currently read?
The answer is 110; kPa
